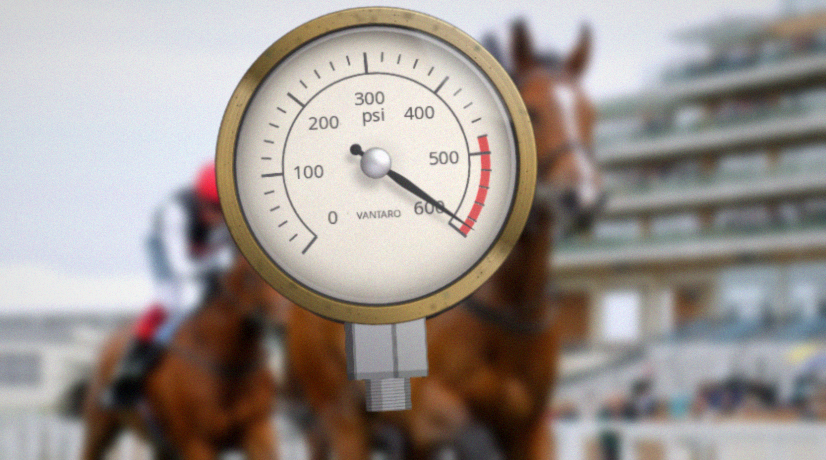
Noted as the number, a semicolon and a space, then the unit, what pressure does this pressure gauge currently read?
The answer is 590; psi
